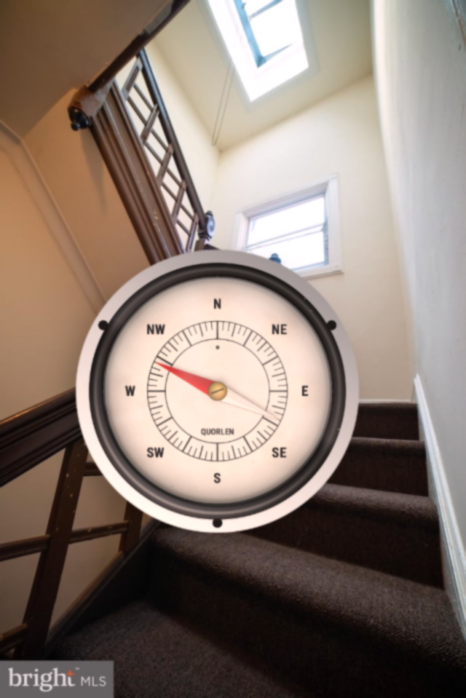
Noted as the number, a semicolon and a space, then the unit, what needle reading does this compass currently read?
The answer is 295; °
